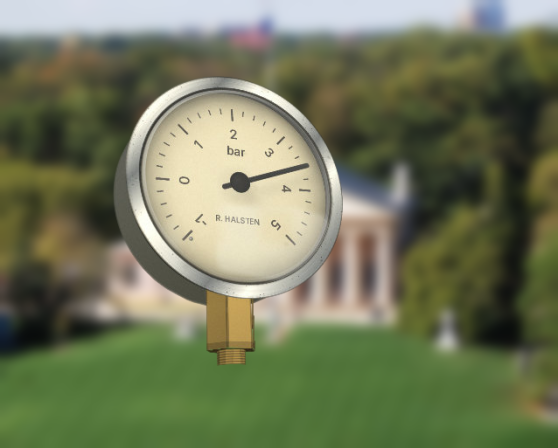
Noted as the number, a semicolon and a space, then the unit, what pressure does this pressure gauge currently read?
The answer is 3.6; bar
